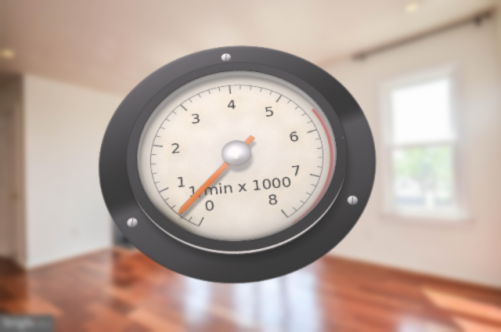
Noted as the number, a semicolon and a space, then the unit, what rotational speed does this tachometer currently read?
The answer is 400; rpm
